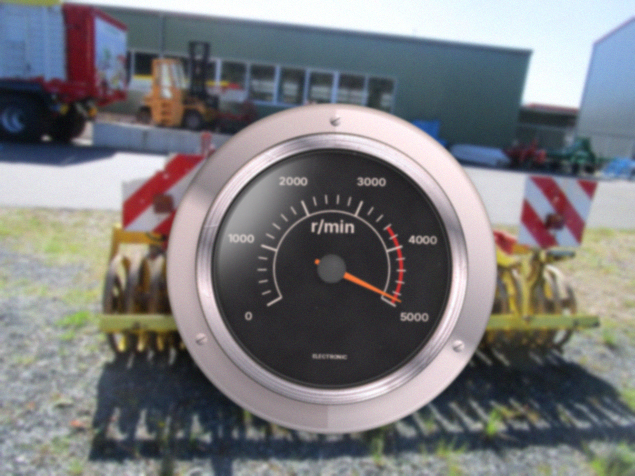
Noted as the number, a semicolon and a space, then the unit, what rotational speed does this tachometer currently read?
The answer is 4900; rpm
